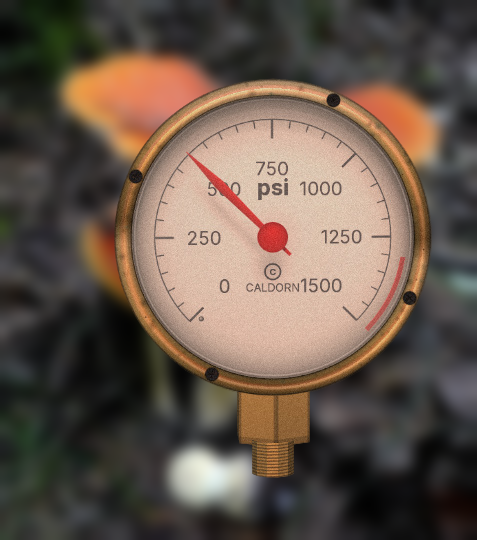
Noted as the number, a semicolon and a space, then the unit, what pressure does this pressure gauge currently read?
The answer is 500; psi
